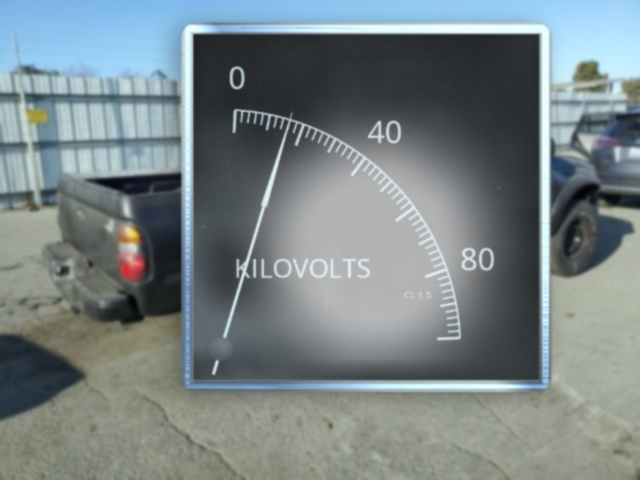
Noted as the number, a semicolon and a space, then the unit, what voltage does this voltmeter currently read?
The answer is 16; kV
